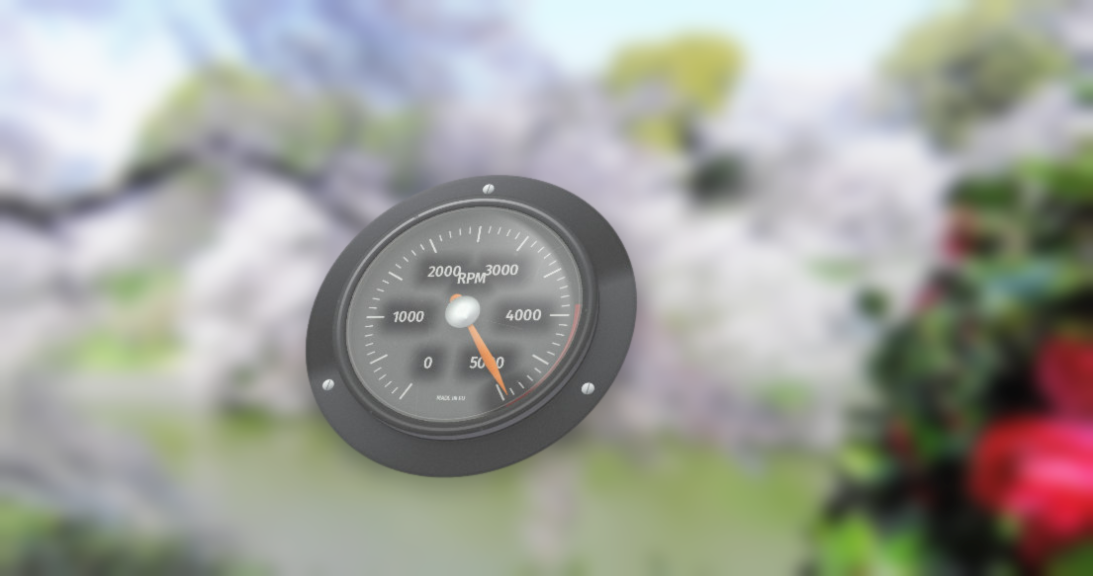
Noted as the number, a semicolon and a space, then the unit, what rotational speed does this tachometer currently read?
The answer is 4950; rpm
